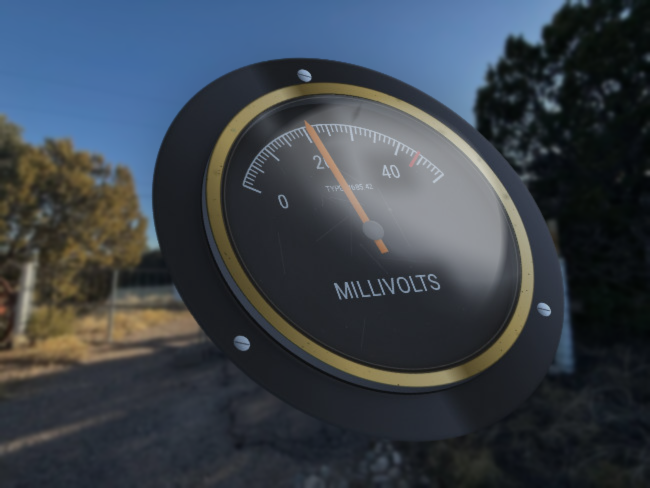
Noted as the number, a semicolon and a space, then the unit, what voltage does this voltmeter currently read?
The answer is 20; mV
